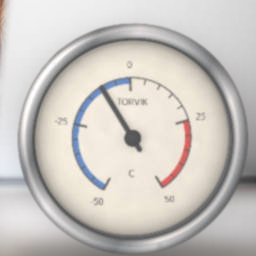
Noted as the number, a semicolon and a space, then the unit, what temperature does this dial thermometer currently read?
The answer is -10; °C
